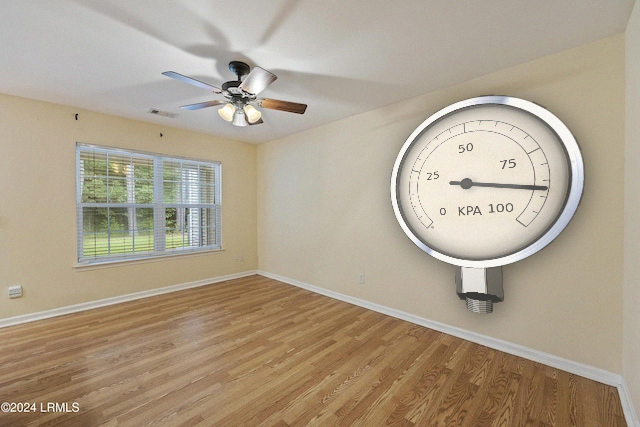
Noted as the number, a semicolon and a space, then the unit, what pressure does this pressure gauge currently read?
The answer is 87.5; kPa
